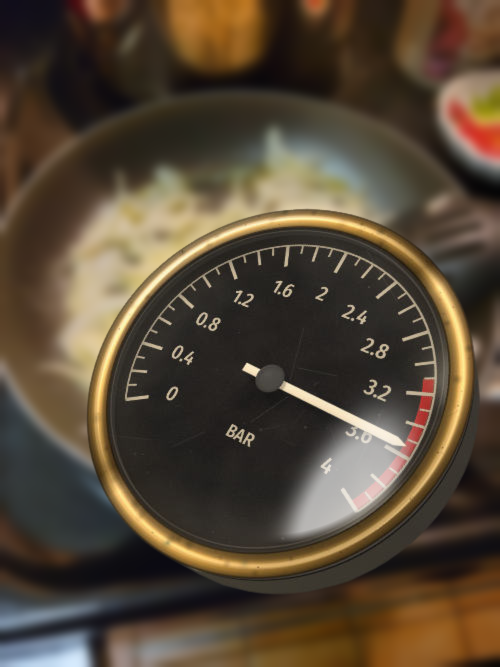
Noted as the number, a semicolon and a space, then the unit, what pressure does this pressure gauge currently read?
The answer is 3.55; bar
